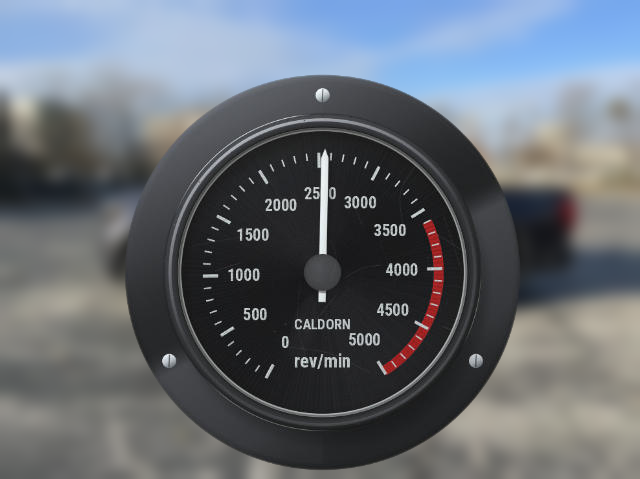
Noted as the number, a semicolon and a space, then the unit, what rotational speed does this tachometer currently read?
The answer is 2550; rpm
